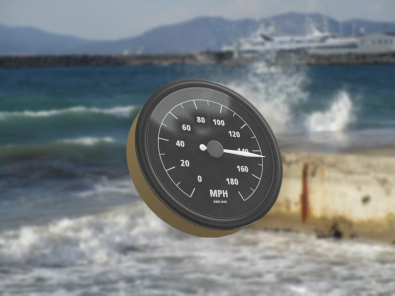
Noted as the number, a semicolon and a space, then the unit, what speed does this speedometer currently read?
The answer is 145; mph
